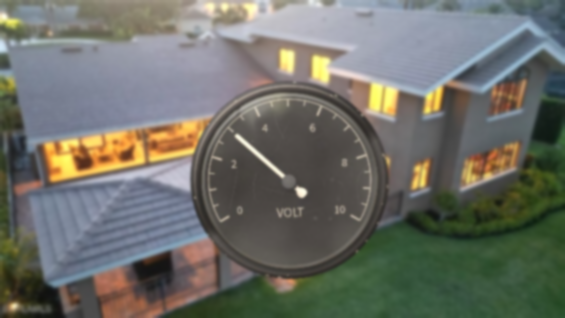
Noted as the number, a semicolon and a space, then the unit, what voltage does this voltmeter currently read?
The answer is 3; V
